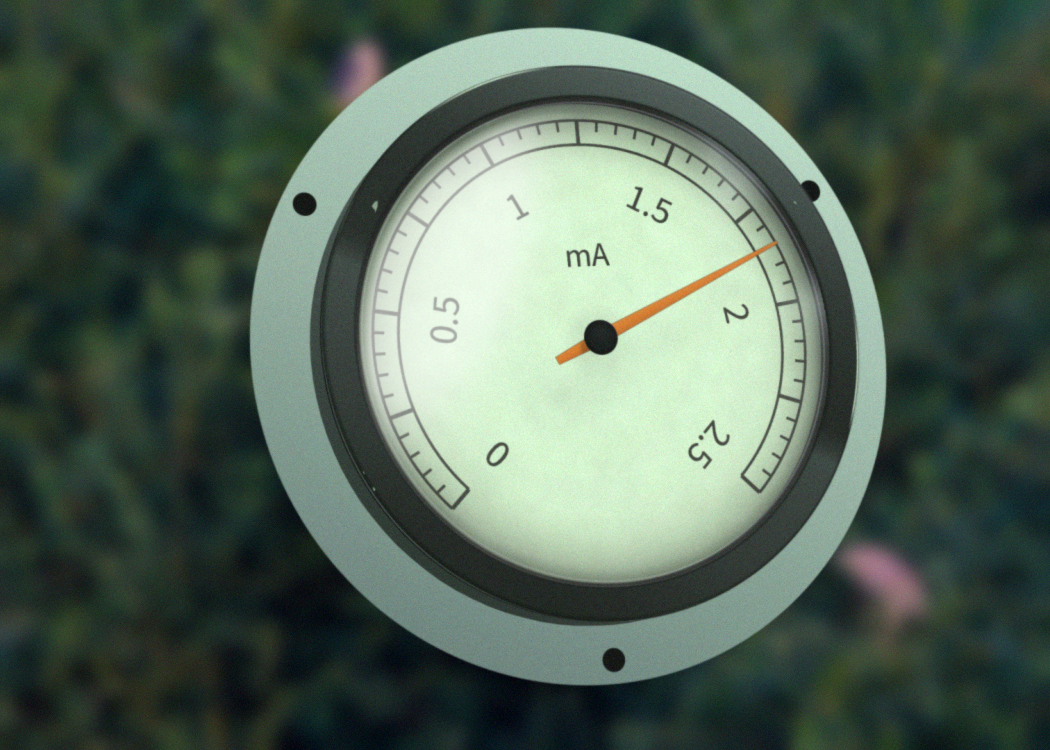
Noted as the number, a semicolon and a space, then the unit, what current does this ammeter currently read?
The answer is 1.85; mA
